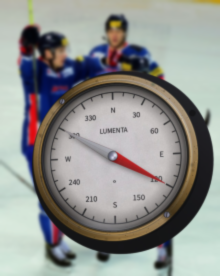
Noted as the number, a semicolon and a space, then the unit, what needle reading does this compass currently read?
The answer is 120; °
